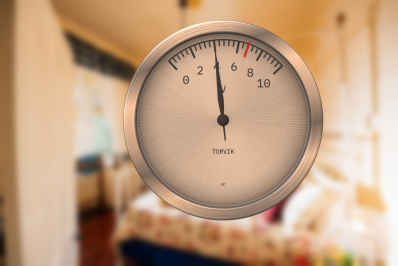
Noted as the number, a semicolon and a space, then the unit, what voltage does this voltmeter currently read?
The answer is 4; V
